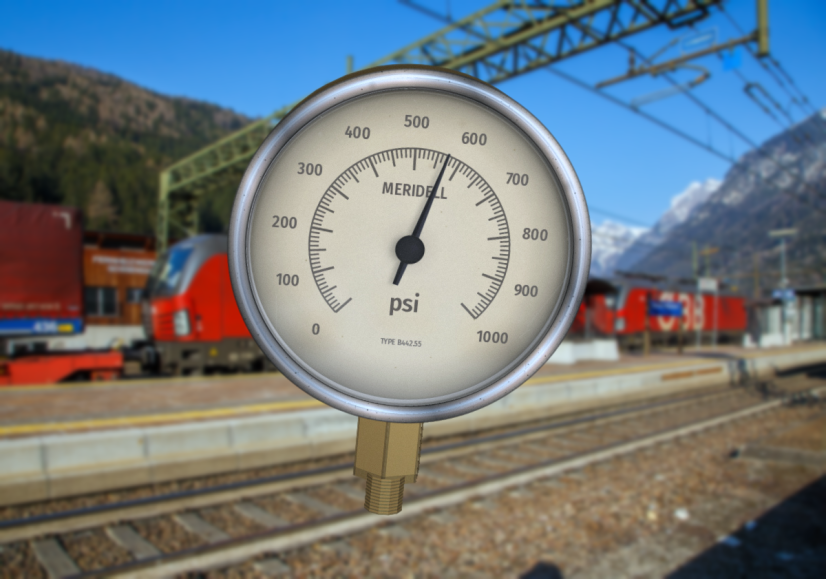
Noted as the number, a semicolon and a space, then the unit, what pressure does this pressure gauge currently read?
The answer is 570; psi
